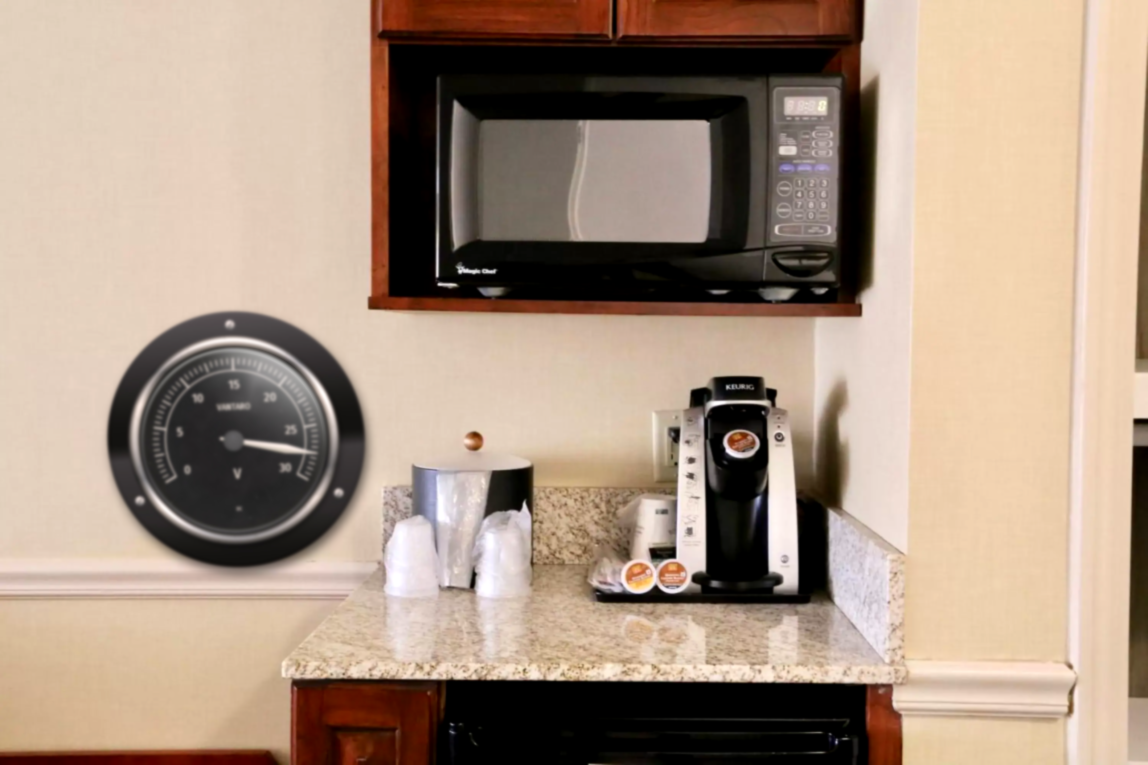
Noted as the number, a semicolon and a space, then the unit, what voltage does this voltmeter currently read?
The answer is 27.5; V
